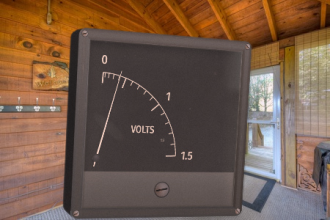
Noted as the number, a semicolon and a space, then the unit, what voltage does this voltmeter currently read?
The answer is 0.4; V
